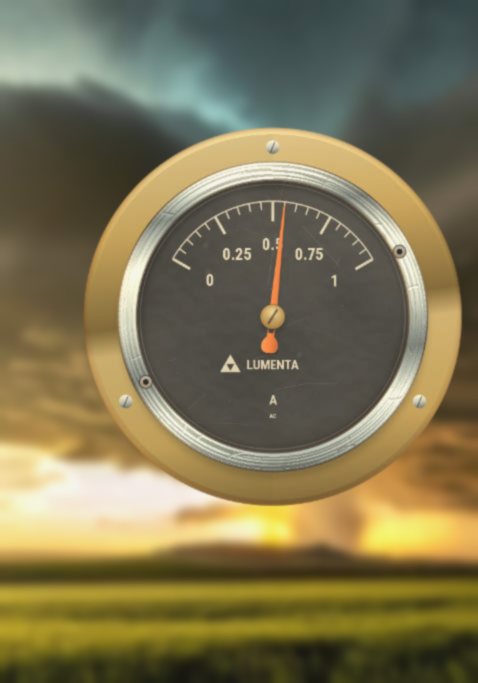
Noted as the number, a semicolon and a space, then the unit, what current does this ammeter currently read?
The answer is 0.55; A
